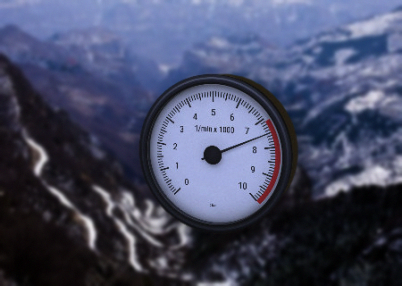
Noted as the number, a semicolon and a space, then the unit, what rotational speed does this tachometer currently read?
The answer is 7500; rpm
